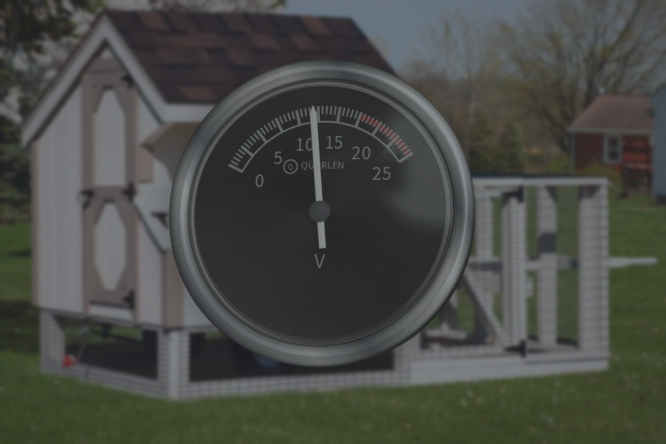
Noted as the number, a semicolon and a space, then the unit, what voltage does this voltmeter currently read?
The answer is 12; V
